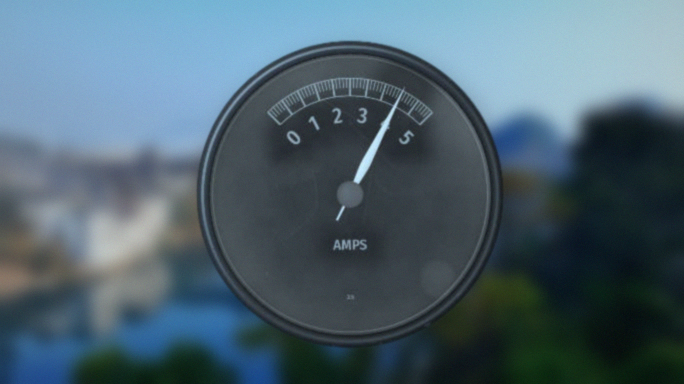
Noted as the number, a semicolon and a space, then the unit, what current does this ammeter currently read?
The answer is 4; A
